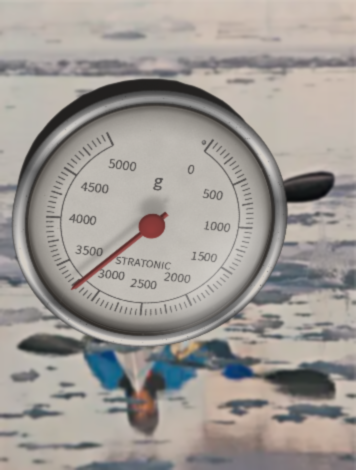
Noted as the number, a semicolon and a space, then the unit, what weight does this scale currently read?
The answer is 3250; g
